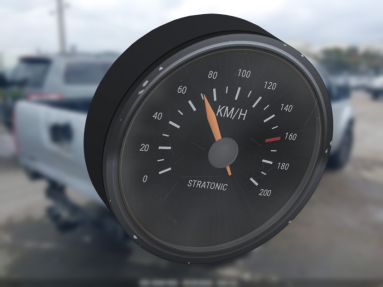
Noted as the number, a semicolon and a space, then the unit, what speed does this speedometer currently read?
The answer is 70; km/h
